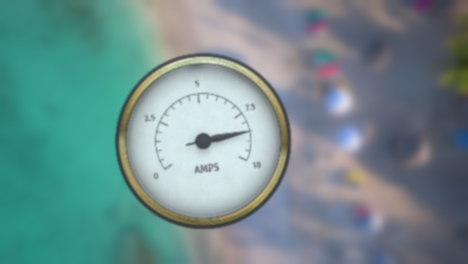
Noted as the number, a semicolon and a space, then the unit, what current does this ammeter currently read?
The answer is 8.5; A
